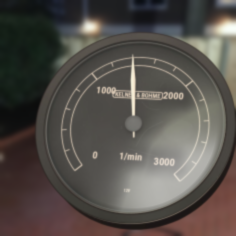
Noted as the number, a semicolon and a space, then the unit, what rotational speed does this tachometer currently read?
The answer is 1400; rpm
